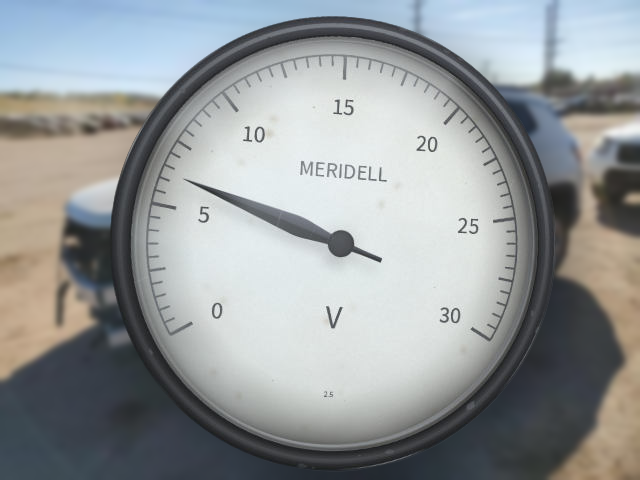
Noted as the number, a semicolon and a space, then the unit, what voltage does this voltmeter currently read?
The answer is 6.25; V
